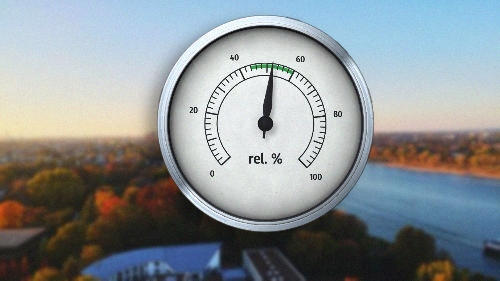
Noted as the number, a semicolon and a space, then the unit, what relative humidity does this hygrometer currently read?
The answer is 52; %
